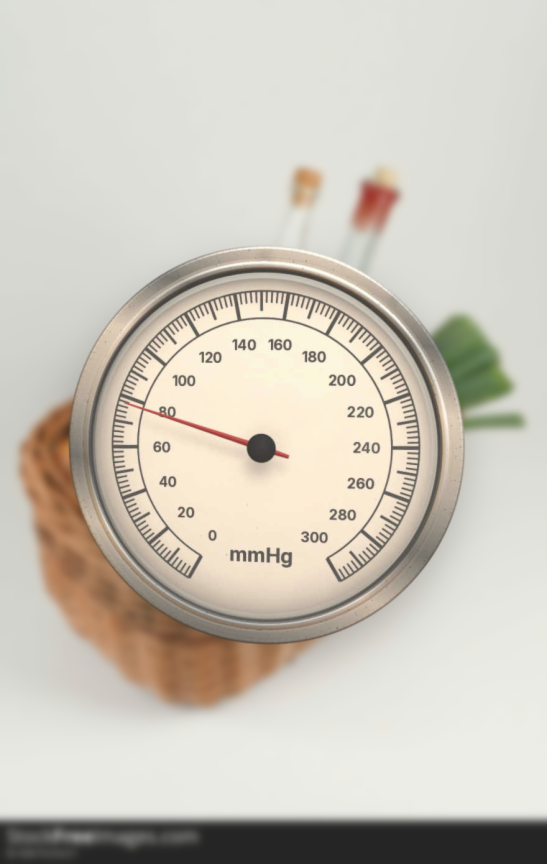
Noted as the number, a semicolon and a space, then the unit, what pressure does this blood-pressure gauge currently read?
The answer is 78; mmHg
